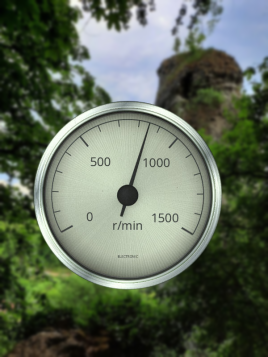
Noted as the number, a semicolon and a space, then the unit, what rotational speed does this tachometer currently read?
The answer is 850; rpm
